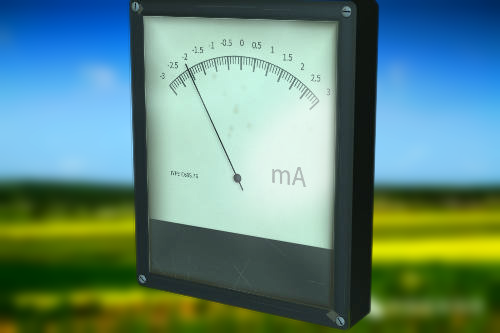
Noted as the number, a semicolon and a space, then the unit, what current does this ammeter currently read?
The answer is -2; mA
